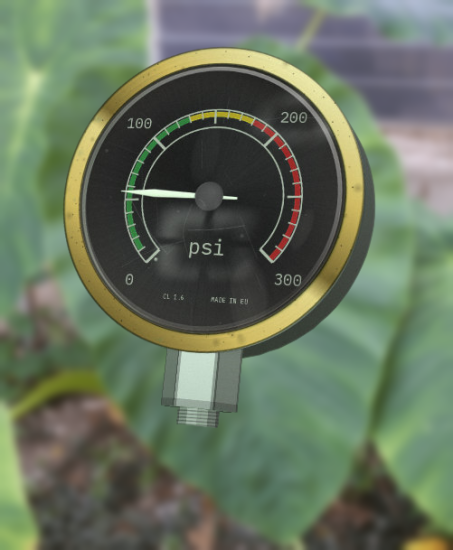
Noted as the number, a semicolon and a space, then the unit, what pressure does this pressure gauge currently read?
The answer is 55; psi
